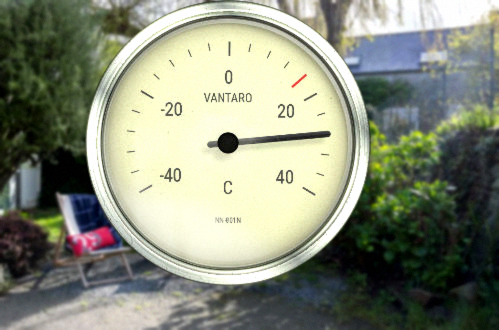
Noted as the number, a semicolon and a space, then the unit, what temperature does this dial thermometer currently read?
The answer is 28; °C
